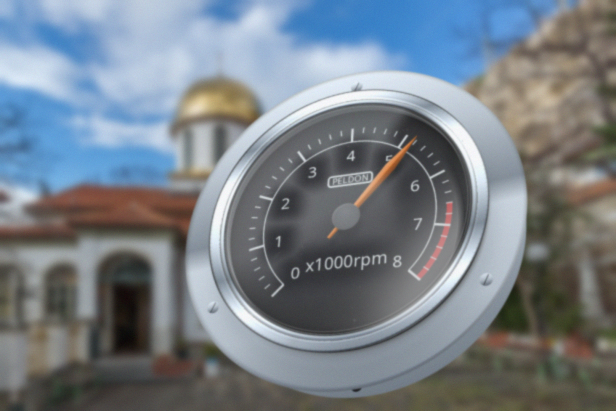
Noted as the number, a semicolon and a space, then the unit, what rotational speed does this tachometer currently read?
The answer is 5200; rpm
